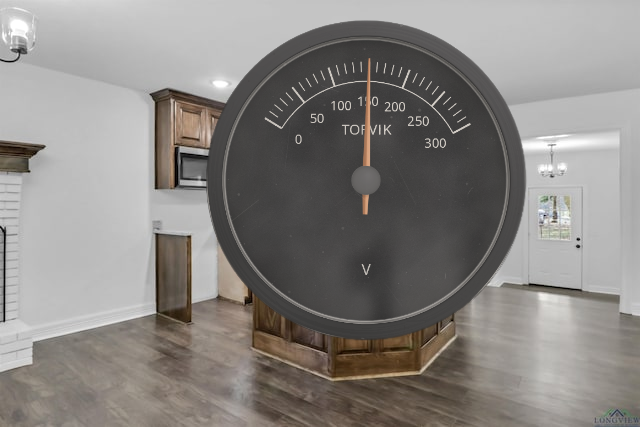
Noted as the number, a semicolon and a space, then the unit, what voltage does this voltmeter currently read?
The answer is 150; V
